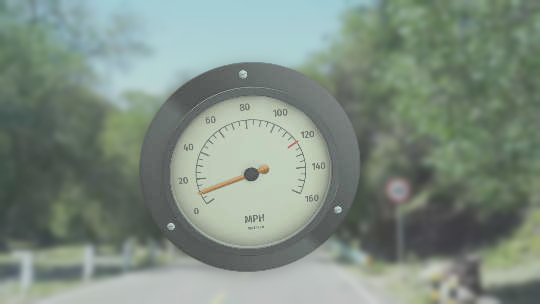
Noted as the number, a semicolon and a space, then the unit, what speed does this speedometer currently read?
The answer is 10; mph
